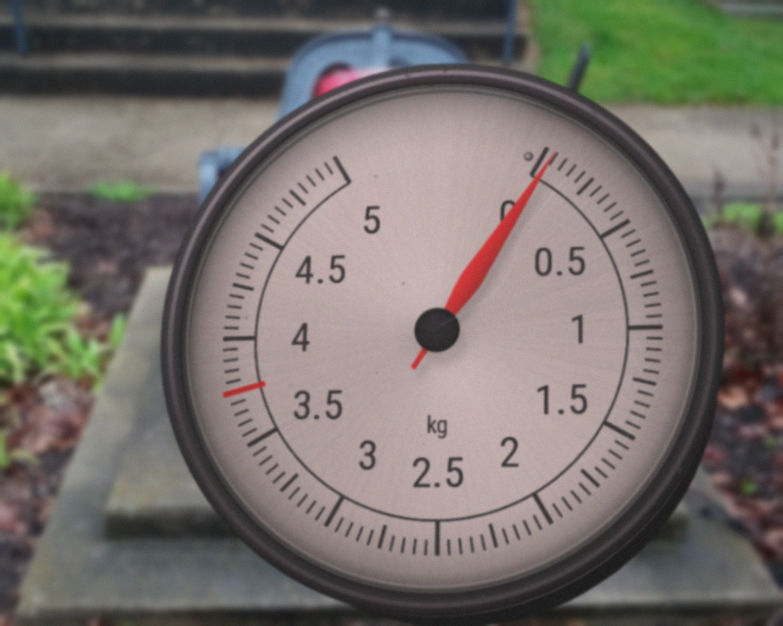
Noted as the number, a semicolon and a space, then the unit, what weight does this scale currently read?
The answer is 0.05; kg
